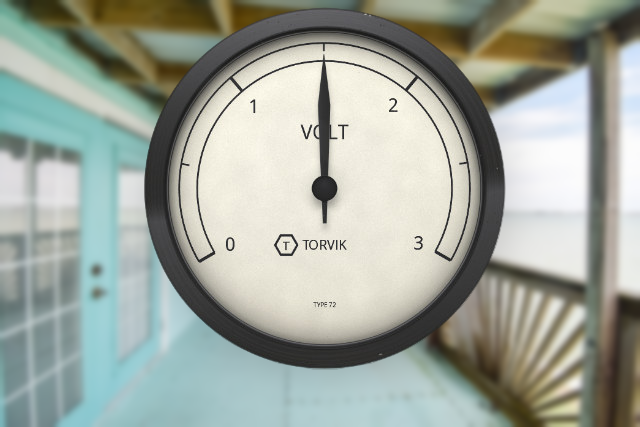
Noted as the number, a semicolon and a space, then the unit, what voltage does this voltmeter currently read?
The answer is 1.5; V
